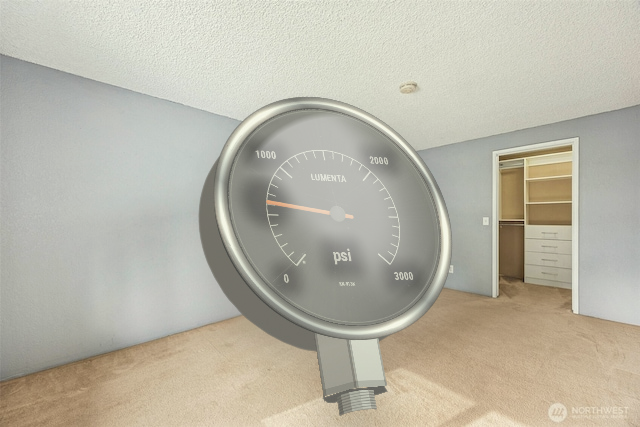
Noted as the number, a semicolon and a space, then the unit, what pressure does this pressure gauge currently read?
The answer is 600; psi
